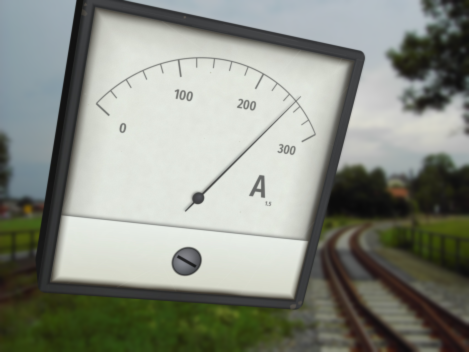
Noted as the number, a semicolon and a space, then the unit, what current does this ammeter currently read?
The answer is 250; A
